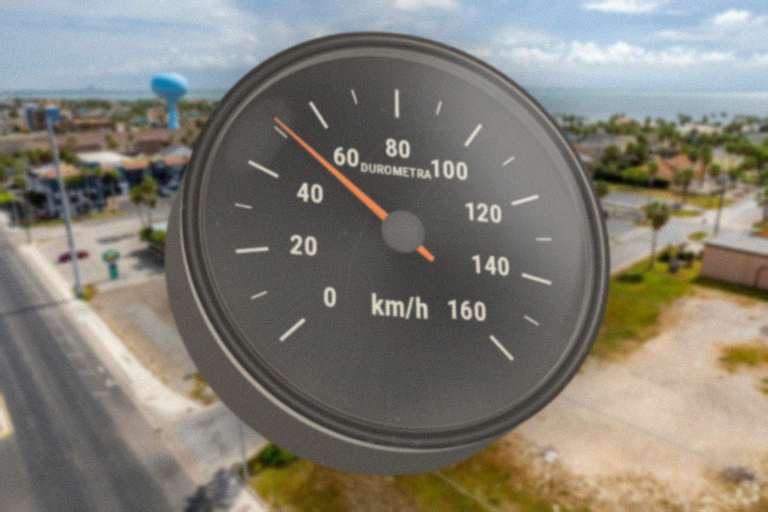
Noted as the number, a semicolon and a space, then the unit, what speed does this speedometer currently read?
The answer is 50; km/h
